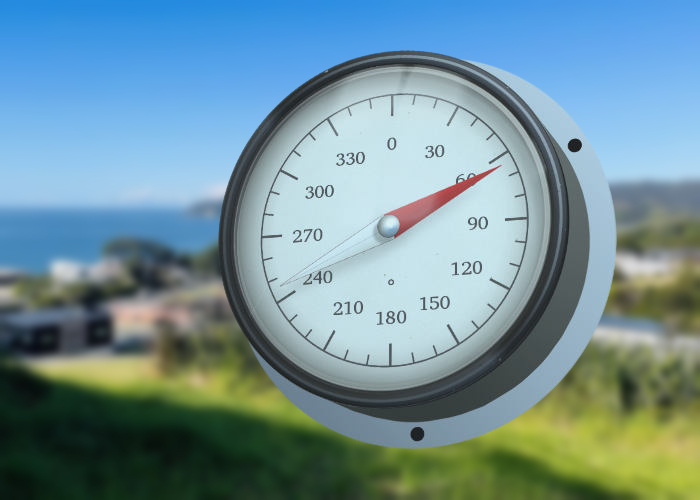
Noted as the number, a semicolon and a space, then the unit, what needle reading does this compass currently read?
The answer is 65; °
